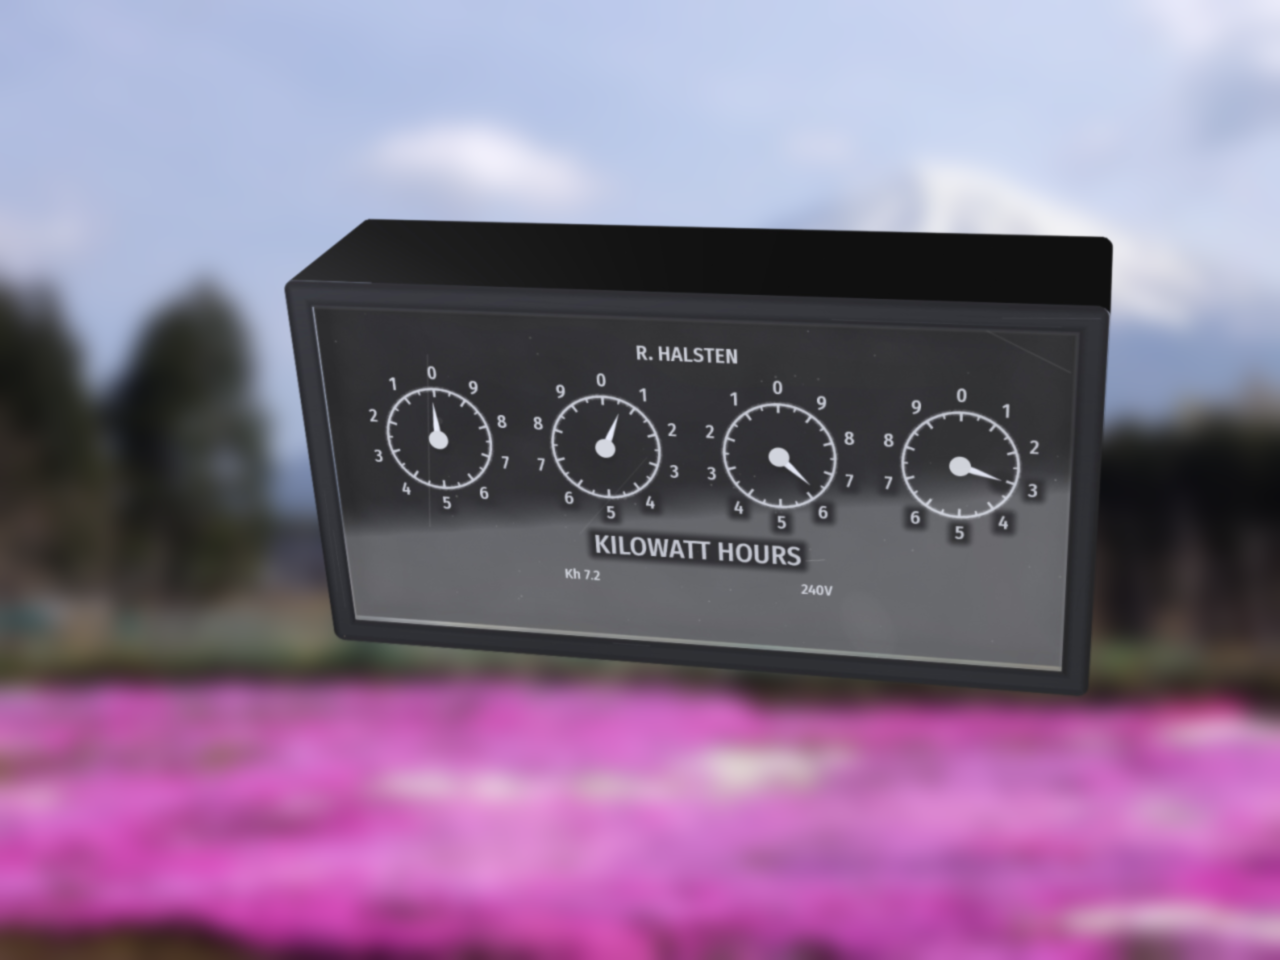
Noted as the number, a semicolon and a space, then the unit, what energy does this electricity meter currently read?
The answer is 63; kWh
